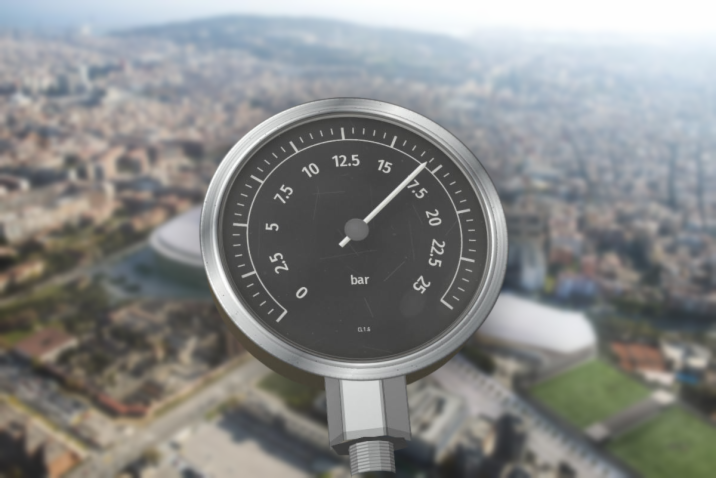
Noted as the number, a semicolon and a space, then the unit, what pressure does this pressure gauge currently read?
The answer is 17; bar
